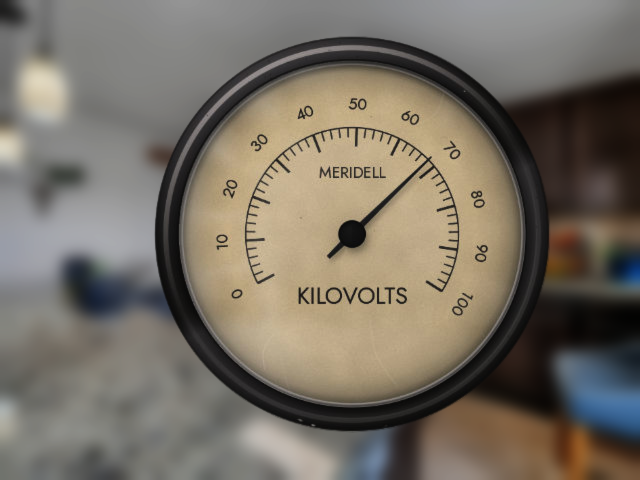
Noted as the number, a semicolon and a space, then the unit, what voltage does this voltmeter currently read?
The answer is 68; kV
